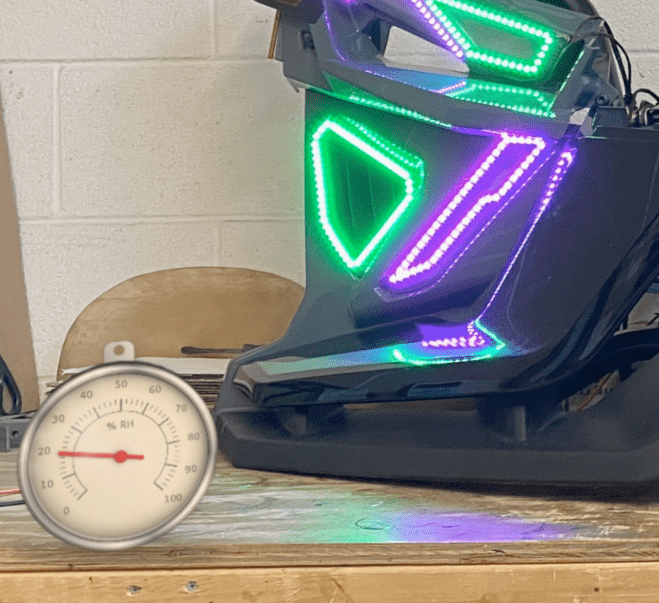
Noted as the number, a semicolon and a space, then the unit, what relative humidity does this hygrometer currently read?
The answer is 20; %
